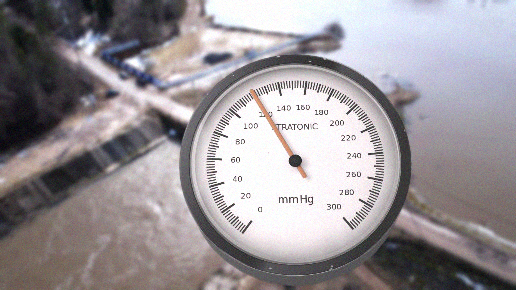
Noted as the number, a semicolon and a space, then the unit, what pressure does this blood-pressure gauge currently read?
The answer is 120; mmHg
